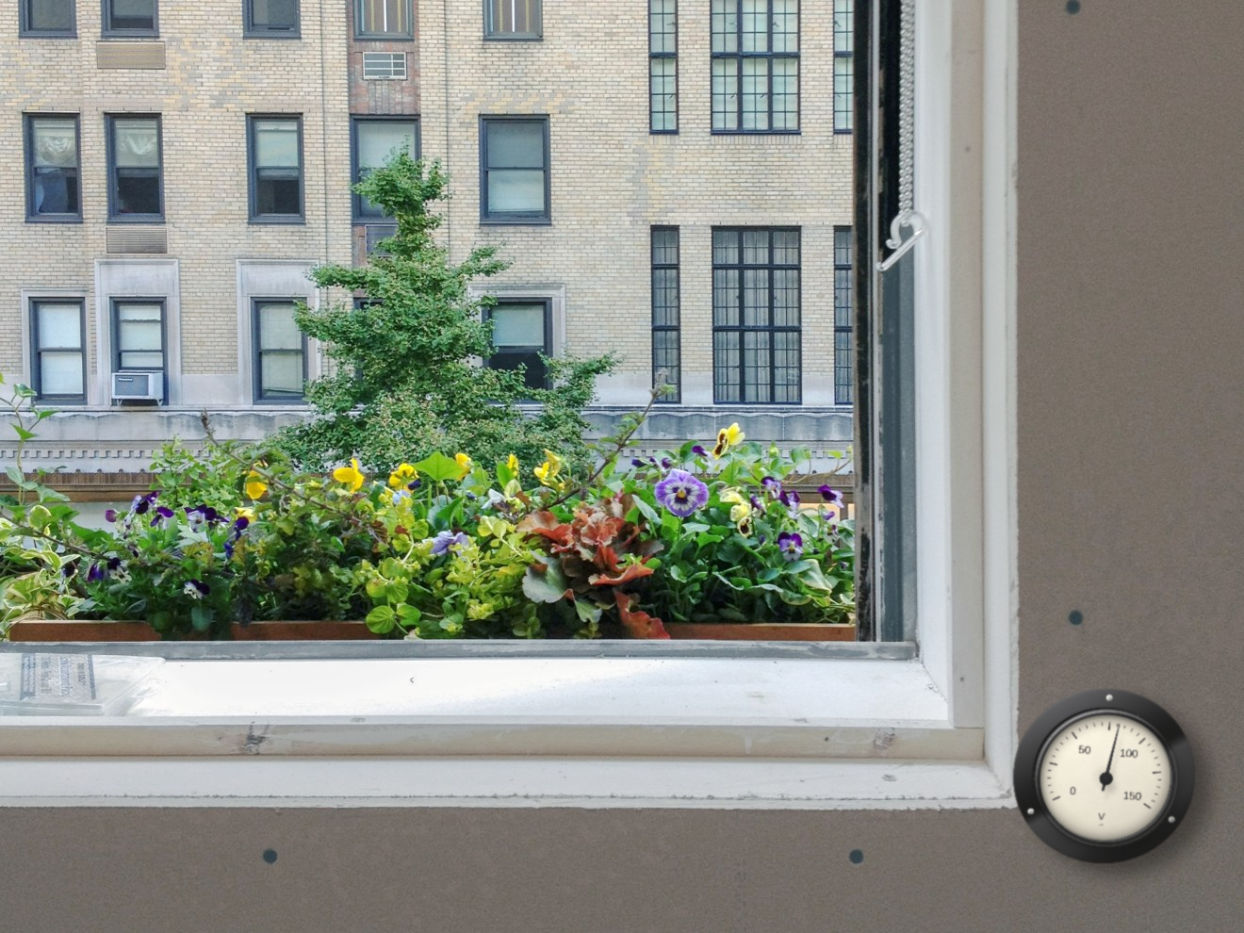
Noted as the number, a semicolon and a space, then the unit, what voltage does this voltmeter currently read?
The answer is 80; V
